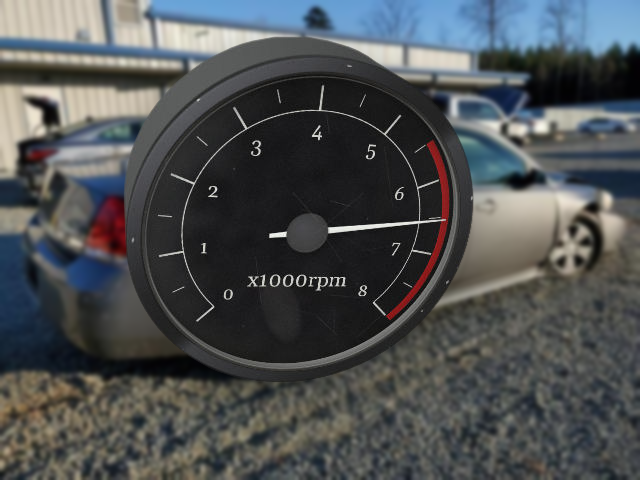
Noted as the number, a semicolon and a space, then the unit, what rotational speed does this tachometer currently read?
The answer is 6500; rpm
